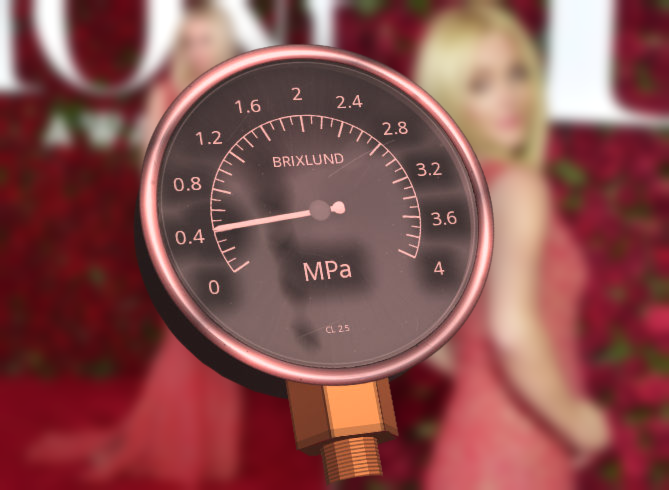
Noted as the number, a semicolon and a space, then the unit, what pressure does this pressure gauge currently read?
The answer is 0.4; MPa
